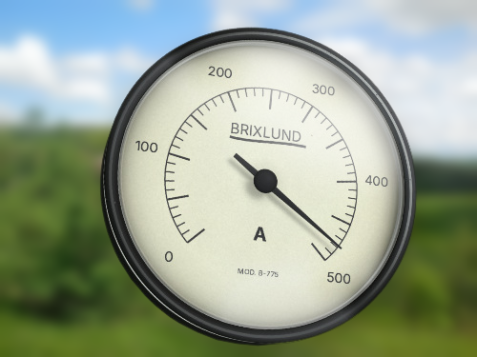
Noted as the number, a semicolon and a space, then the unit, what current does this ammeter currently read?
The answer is 480; A
